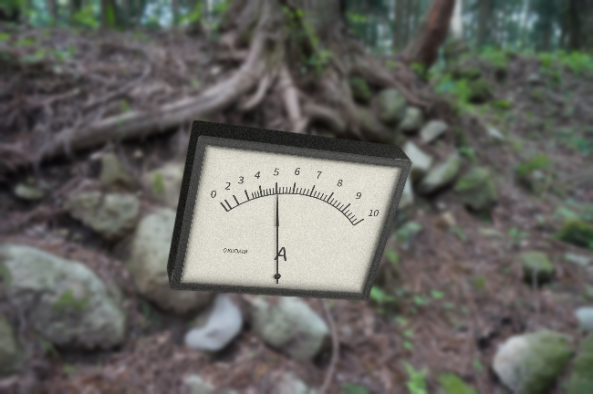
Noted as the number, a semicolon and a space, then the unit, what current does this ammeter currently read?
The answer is 5; A
